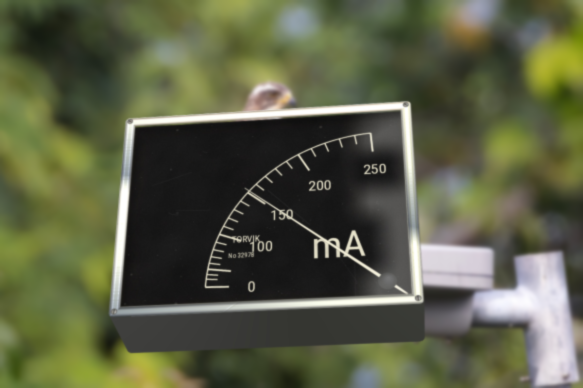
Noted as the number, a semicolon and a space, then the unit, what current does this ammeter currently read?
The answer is 150; mA
